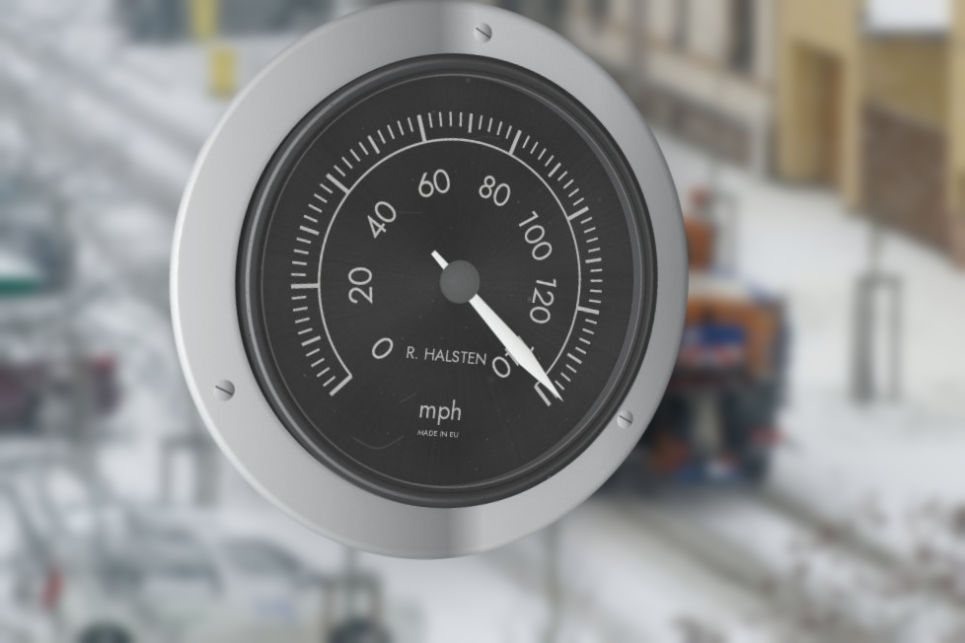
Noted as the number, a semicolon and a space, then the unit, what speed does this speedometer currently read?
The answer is 138; mph
